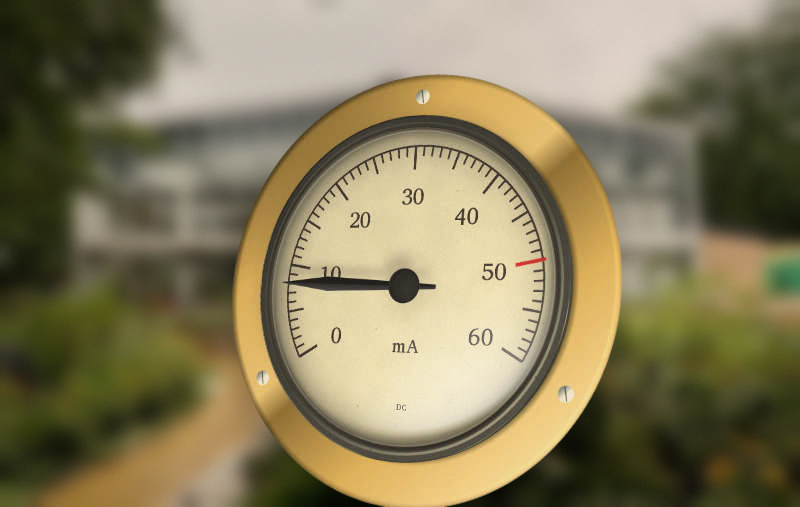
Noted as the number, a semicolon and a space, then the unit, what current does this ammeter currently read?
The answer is 8; mA
